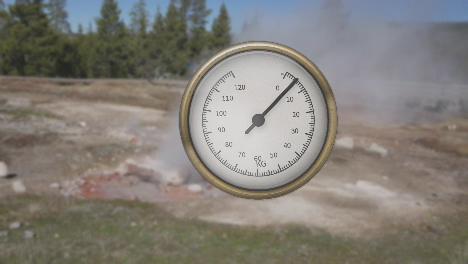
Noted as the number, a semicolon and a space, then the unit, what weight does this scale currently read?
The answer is 5; kg
